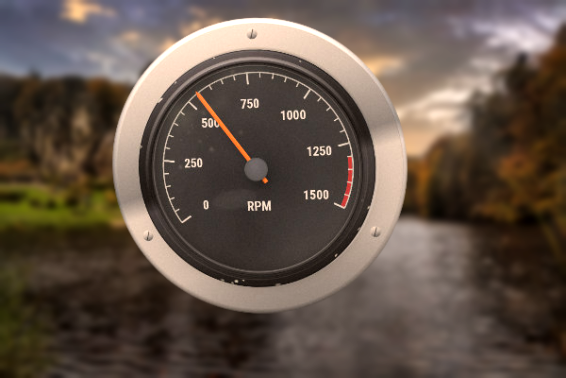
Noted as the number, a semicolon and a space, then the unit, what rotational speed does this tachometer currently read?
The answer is 550; rpm
